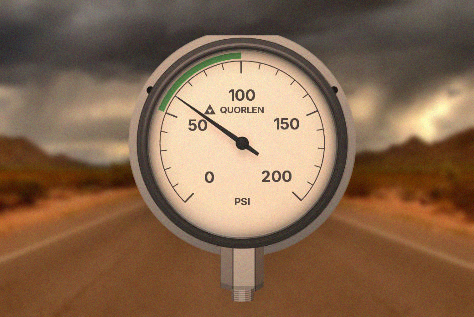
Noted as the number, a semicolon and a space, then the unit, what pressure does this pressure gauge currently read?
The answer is 60; psi
